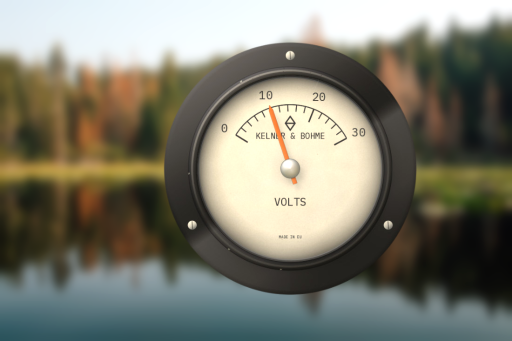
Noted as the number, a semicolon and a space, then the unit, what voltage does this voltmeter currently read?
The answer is 10; V
